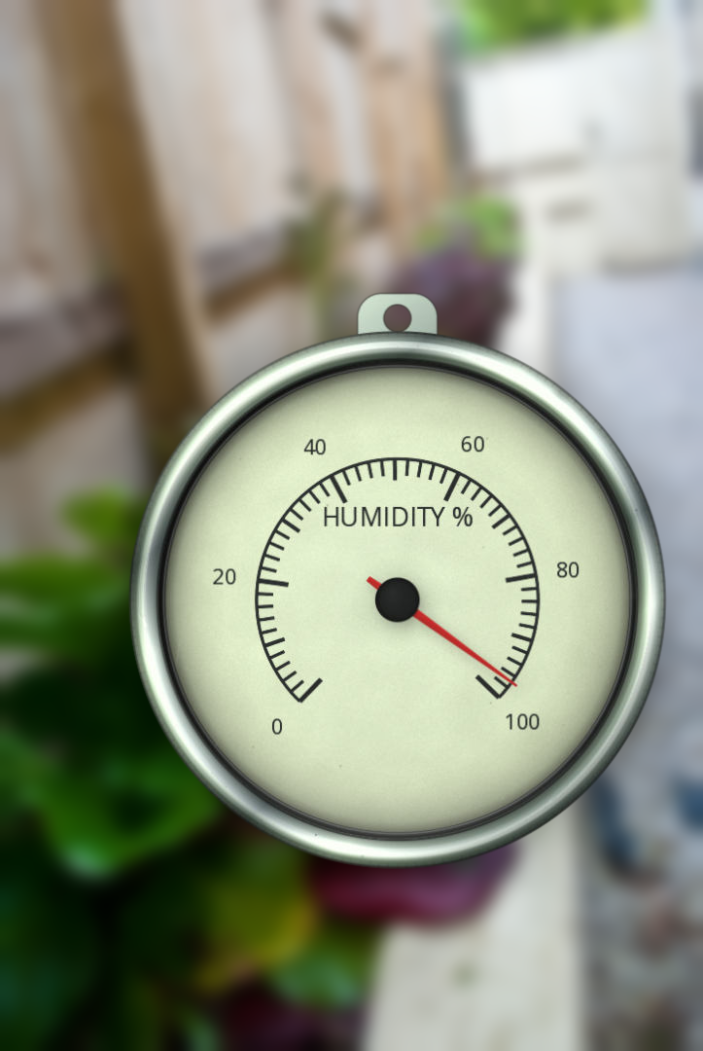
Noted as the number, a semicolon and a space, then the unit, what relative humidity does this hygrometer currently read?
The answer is 97; %
